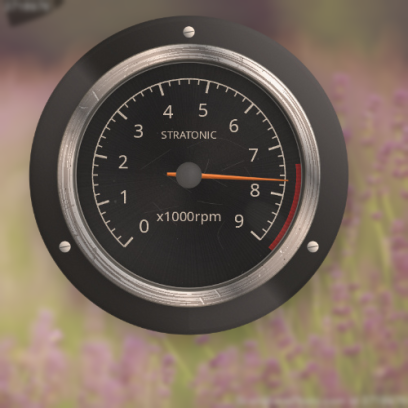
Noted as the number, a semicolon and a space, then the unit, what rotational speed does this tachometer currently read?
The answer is 7700; rpm
